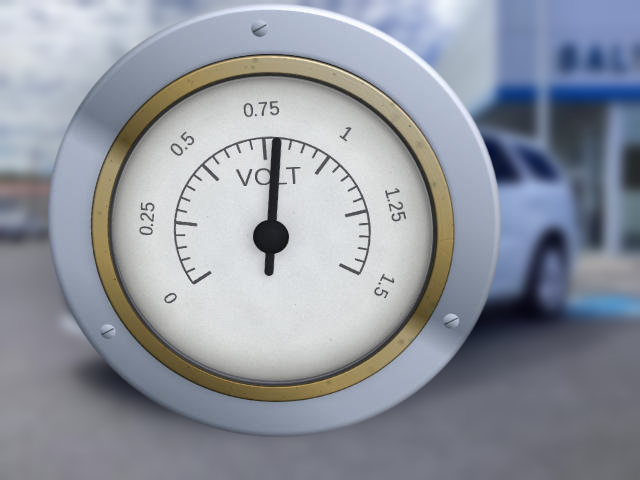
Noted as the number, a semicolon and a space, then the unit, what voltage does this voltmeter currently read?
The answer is 0.8; V
